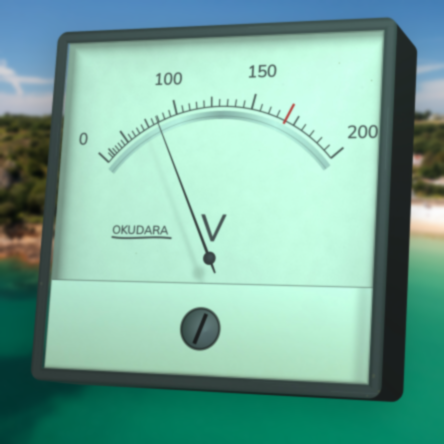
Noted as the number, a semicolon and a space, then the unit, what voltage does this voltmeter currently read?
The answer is 85; V
